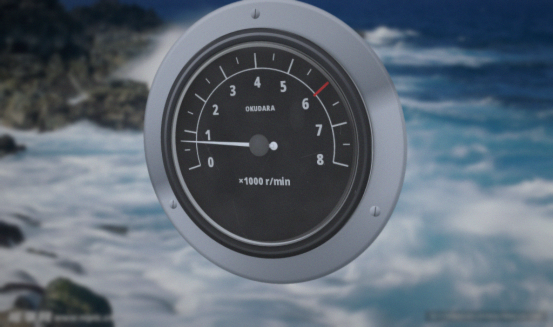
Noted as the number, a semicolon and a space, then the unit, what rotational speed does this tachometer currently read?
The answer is 750; rpm
